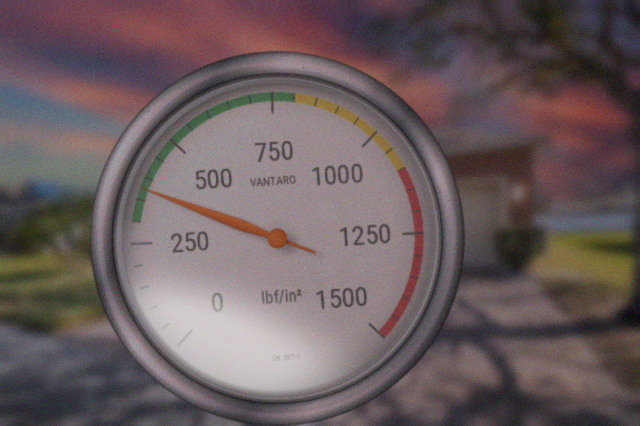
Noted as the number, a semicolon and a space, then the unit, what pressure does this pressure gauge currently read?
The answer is 375; psi
